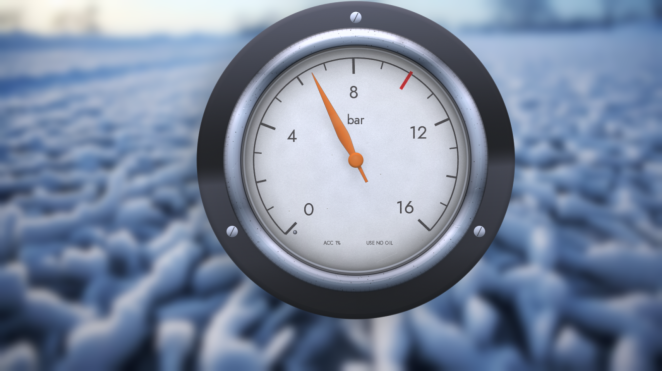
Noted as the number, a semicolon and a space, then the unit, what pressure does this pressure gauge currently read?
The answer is 6.5; bar
